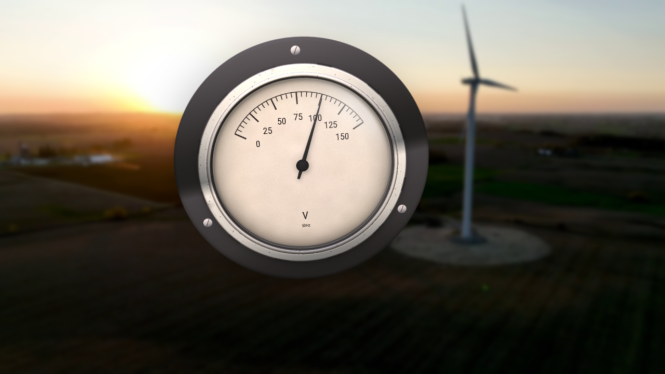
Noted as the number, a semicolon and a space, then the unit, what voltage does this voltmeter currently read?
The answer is 100; V
